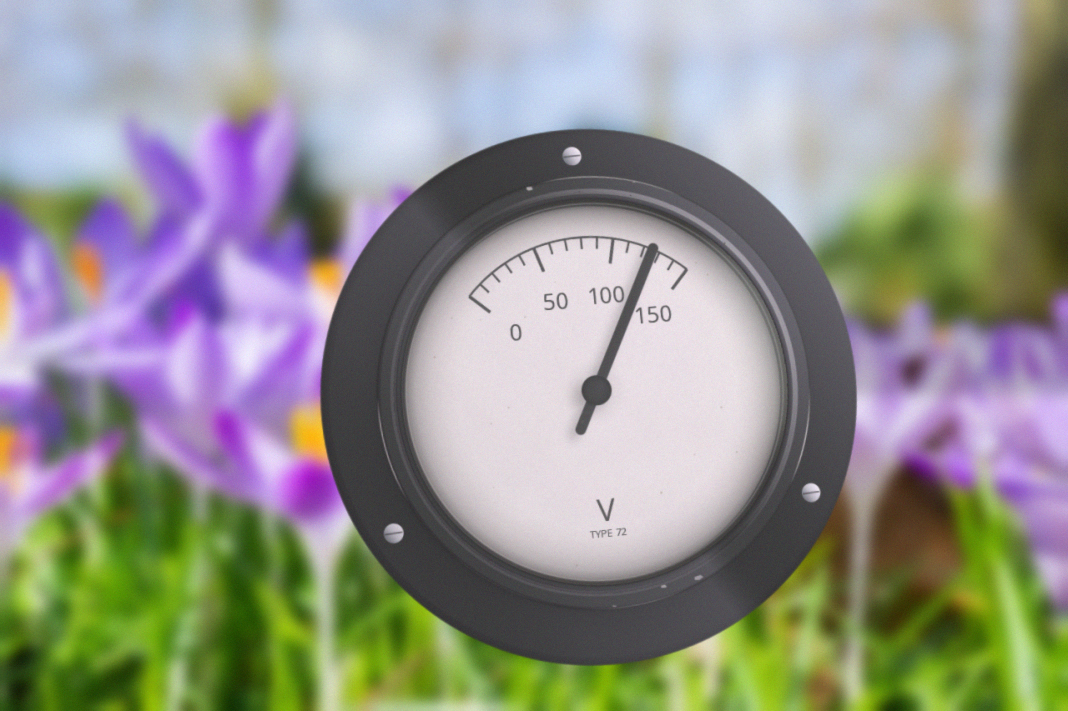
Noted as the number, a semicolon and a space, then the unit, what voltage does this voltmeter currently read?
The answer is 125; V
